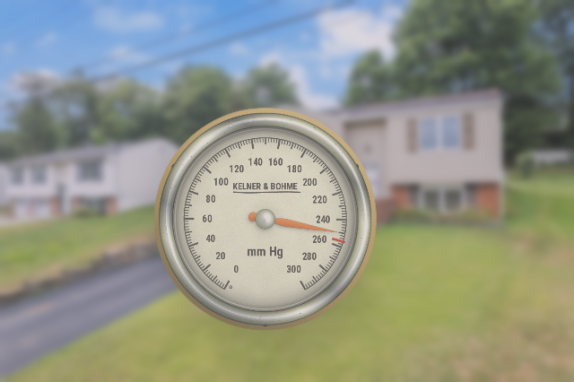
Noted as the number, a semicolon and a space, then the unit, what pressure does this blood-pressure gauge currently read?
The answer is 250; mmHg
